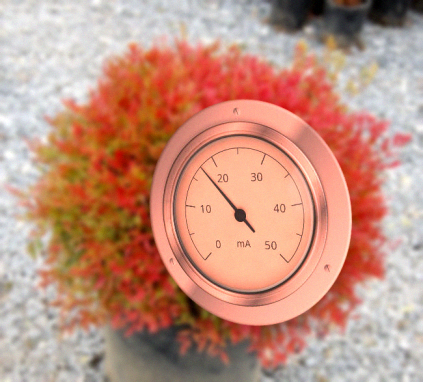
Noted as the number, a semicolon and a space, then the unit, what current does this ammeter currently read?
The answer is 17.5; mA
